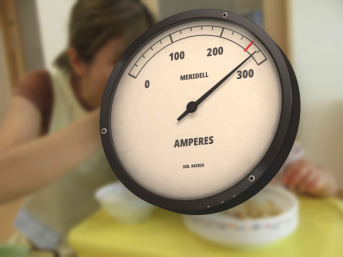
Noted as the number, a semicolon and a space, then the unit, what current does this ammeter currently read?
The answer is 280; A
